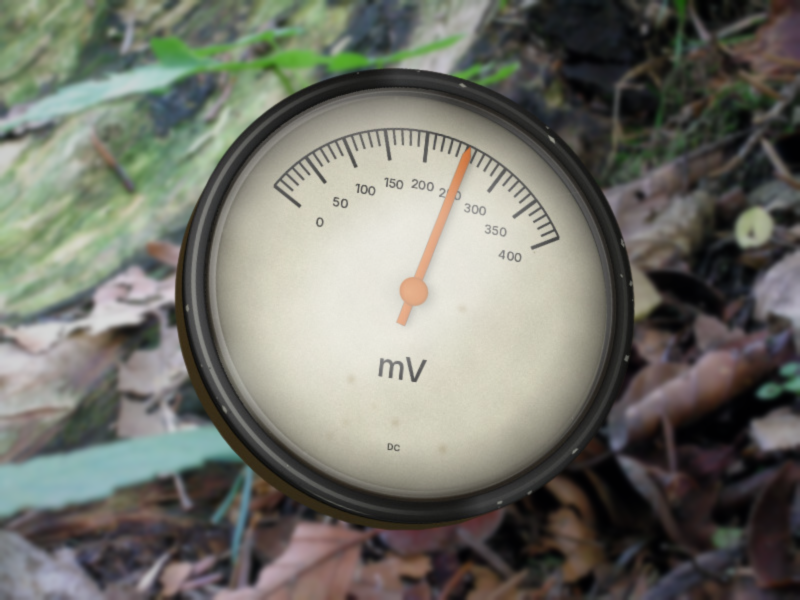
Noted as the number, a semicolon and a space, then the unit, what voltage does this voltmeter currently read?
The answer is 250; mV
